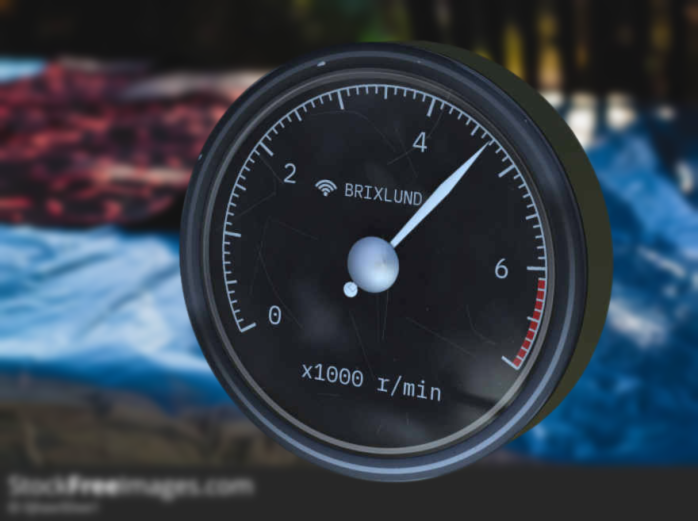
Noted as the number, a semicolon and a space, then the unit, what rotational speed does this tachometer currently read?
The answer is 4700; rpm
